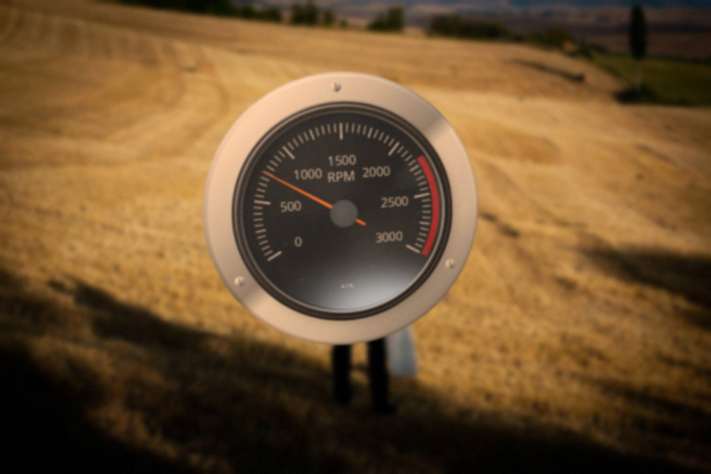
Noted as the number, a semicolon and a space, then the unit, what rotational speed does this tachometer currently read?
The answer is 750; rpm
